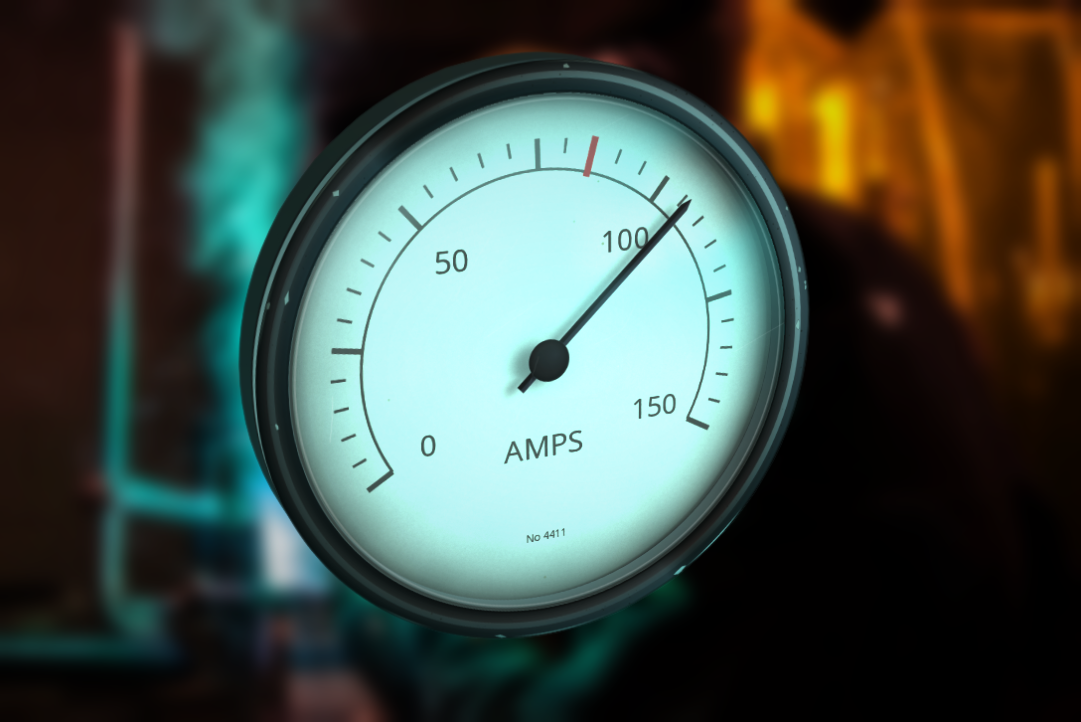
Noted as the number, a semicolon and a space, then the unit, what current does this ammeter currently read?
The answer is 105; A
